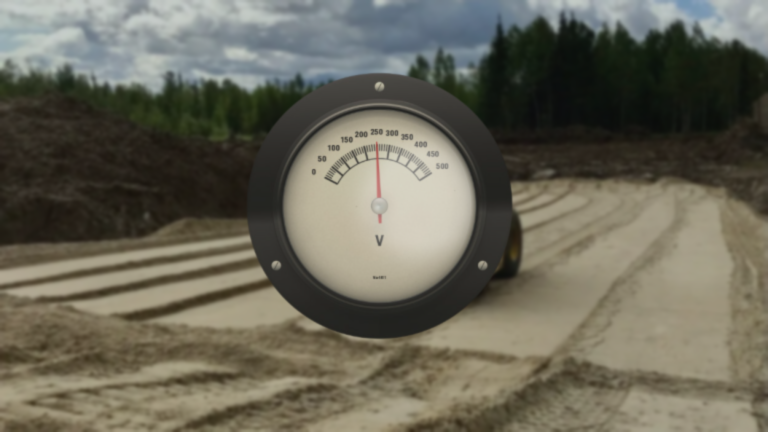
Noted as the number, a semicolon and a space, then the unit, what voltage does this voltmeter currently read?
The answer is 250; V
